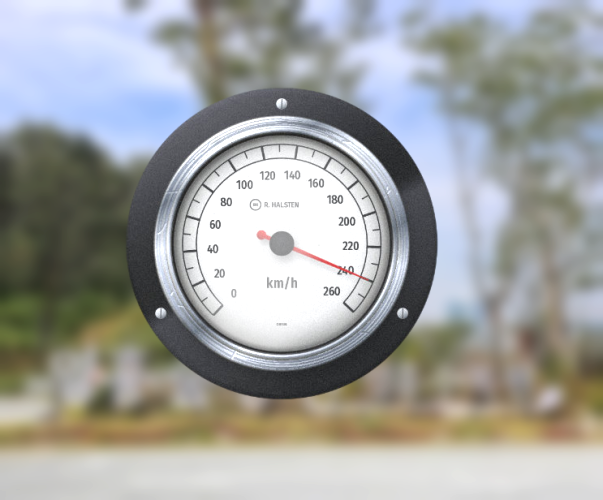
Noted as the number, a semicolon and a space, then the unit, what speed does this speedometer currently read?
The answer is 240; km/h
